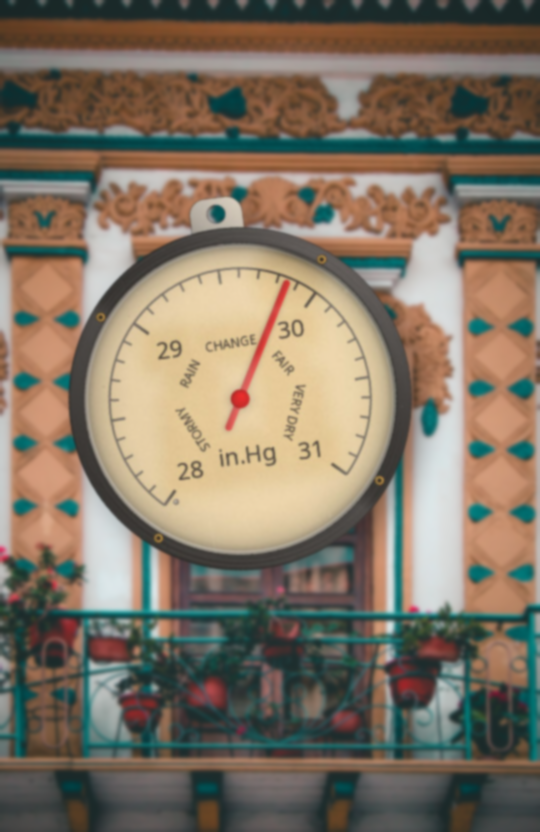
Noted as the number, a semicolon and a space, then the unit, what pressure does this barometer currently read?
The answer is 29.85; inHg
